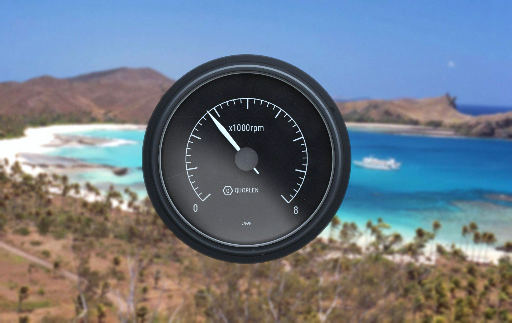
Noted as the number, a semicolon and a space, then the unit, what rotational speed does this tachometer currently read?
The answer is 2800; rpm
